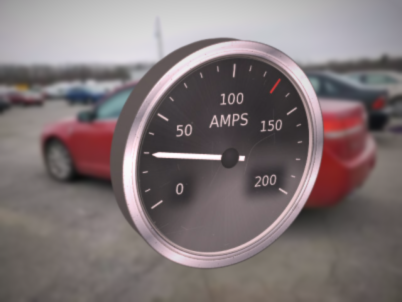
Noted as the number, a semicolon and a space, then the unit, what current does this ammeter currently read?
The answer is 30; A
